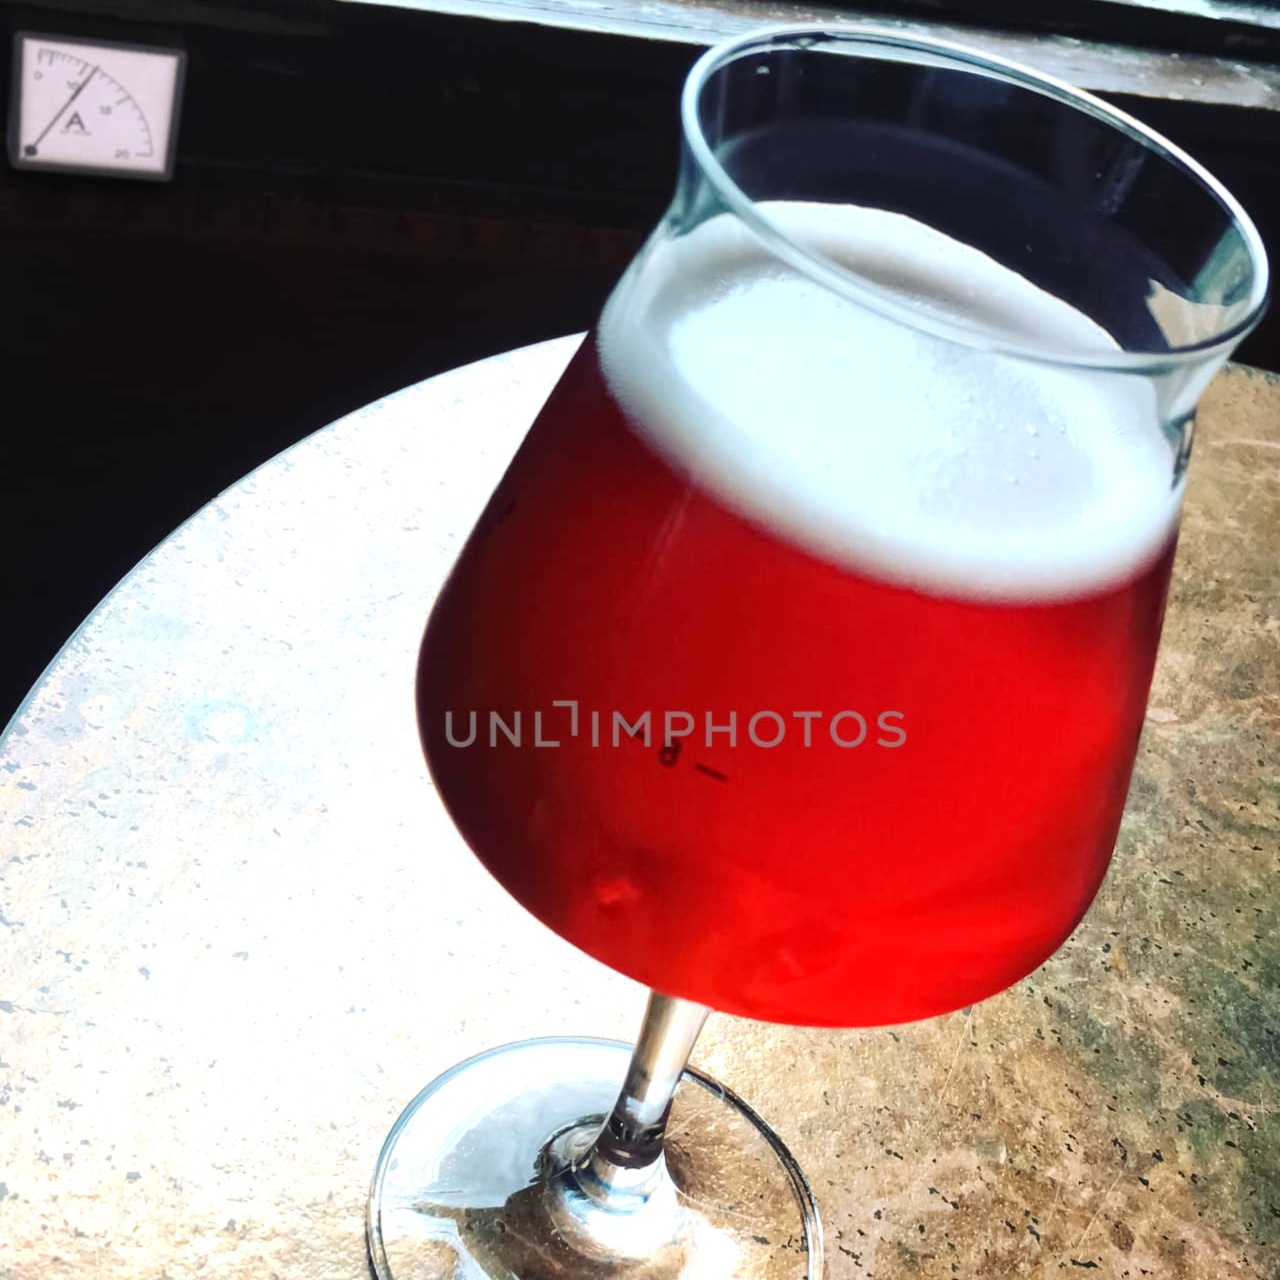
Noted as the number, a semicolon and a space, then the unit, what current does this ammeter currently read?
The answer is 11; A
